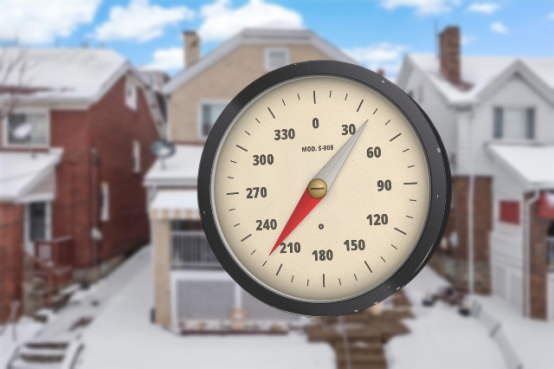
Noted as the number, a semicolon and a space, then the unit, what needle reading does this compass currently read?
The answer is 220; °
